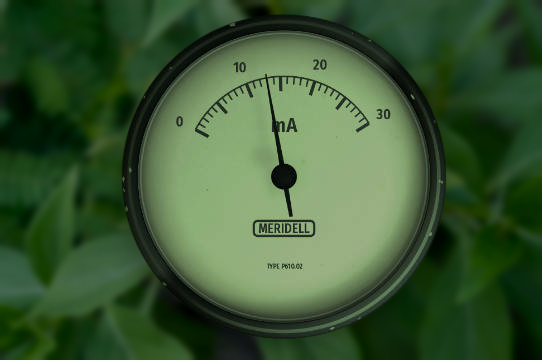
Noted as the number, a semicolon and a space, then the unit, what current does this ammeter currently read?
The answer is 13; mA
